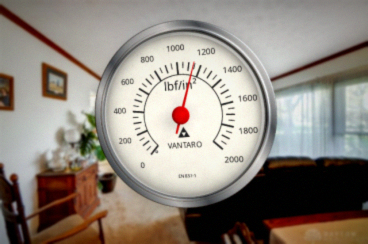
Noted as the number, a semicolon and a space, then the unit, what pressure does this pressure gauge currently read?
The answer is 1150; psi
